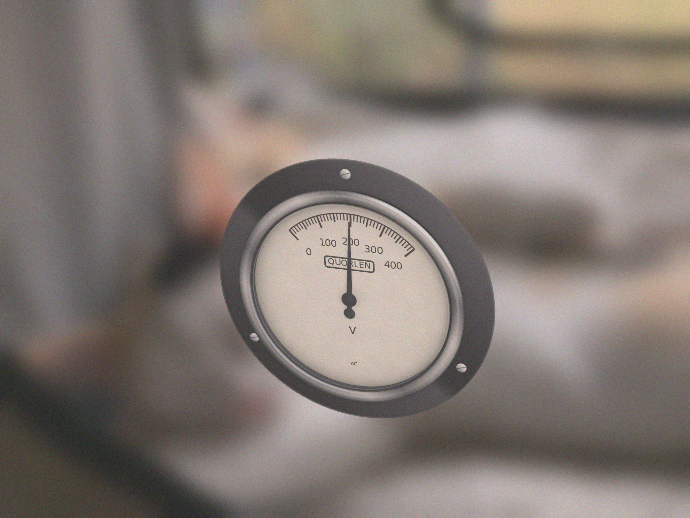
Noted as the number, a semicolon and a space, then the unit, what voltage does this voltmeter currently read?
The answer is 200; V
